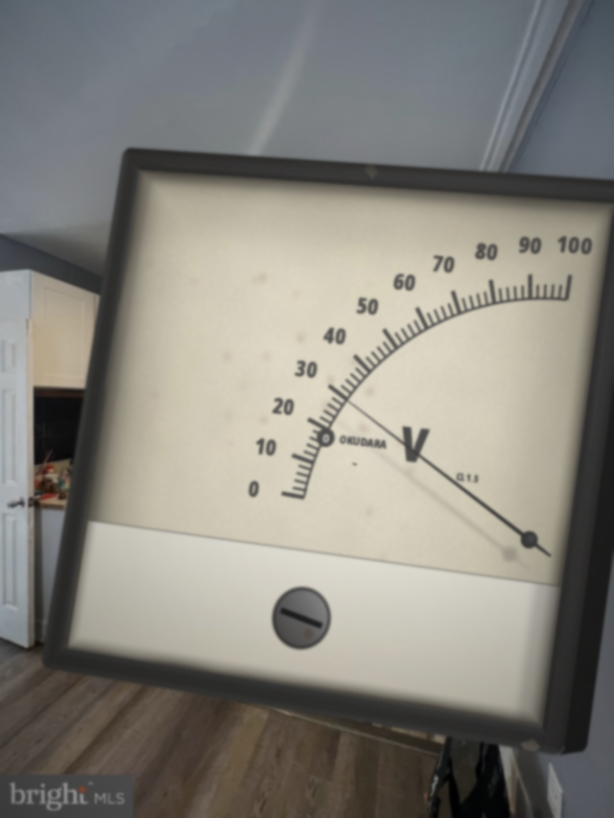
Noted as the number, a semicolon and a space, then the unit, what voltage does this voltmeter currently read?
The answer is 30; V
